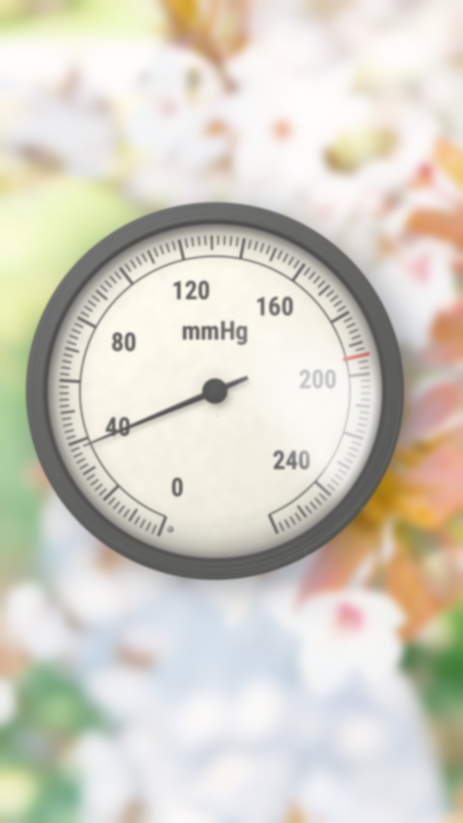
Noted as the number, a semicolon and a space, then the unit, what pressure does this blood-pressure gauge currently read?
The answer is 38; mmHg
